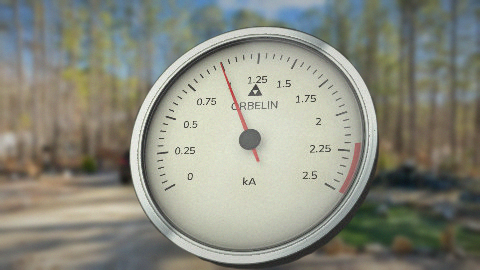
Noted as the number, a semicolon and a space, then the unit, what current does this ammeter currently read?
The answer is 1; kA
